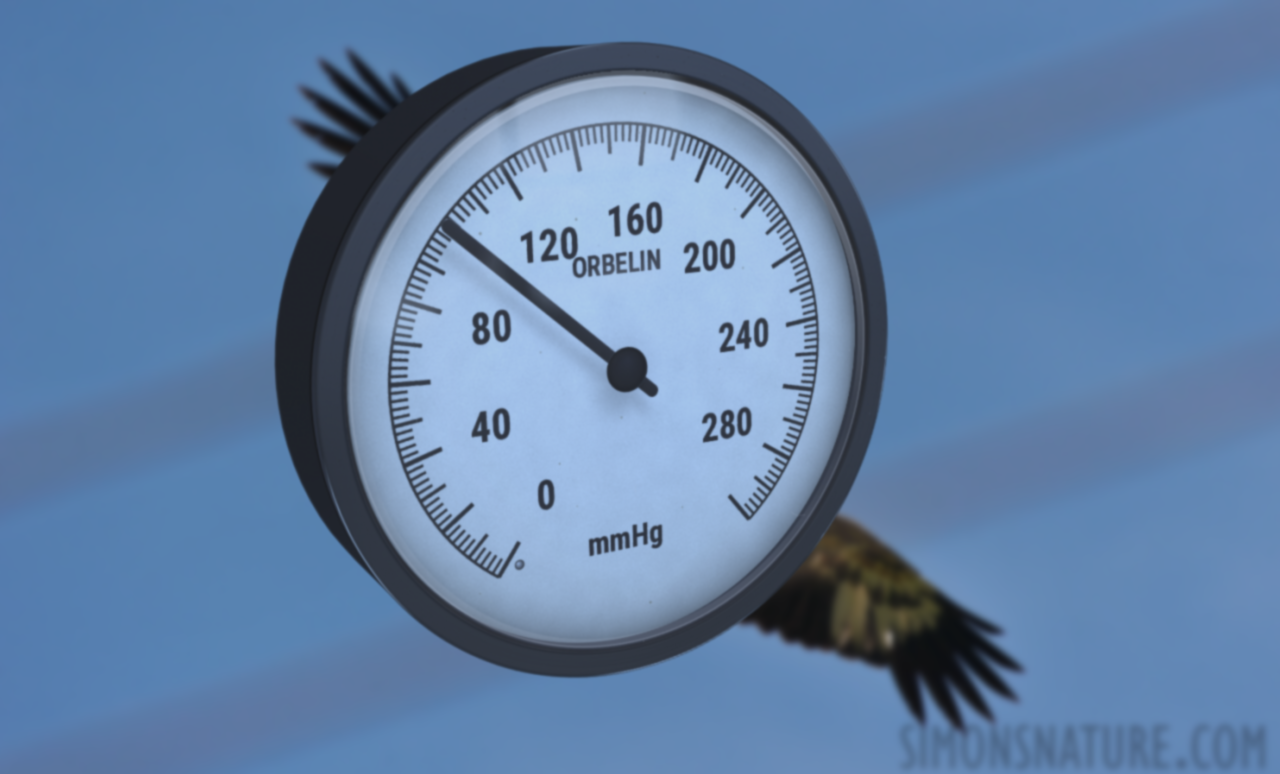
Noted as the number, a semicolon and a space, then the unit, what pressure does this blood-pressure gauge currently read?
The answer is 100; mmHg
